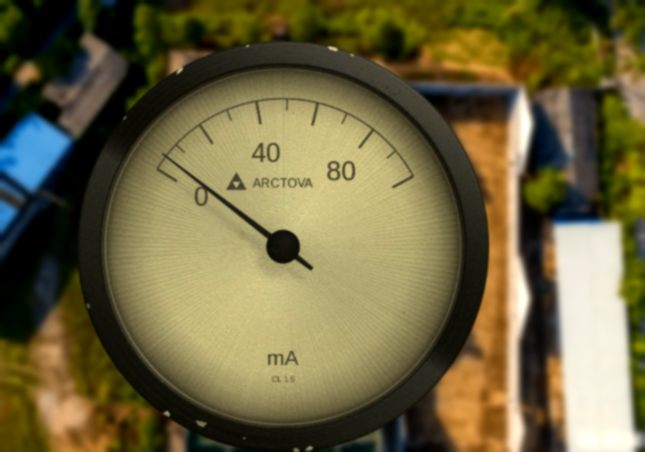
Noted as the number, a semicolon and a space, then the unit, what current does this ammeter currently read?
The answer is 5; mA
